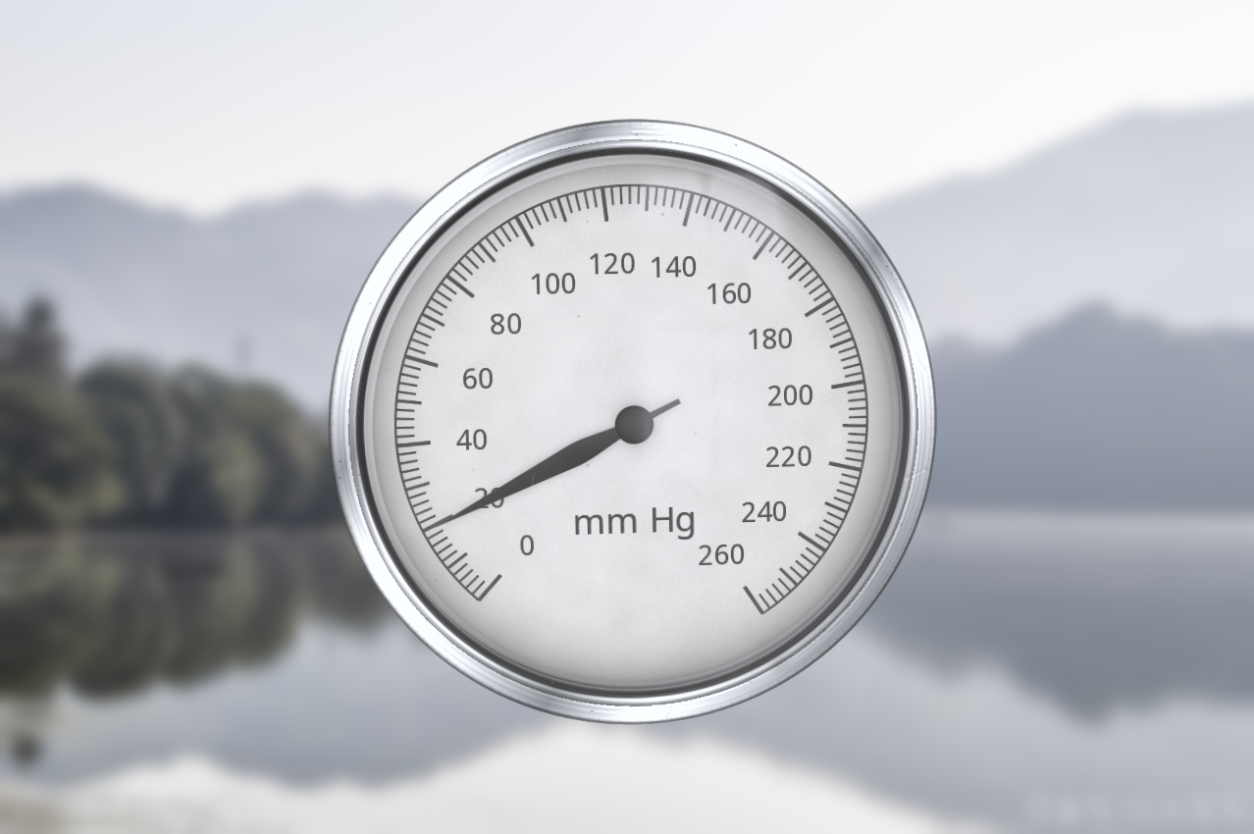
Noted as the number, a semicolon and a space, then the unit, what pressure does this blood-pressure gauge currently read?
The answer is 20; mmHg
